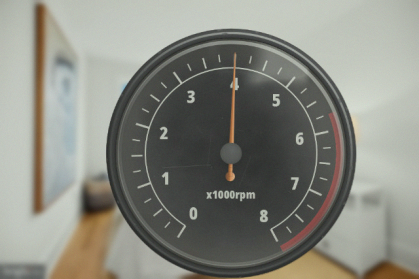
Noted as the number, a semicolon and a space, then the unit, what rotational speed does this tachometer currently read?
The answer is 4000; rpm
